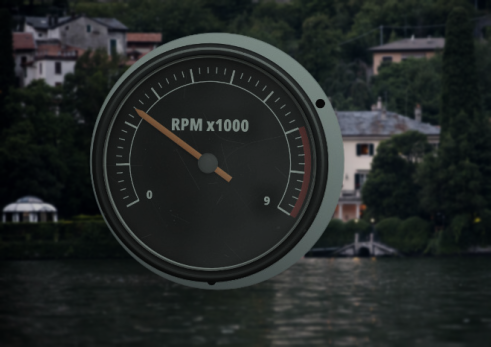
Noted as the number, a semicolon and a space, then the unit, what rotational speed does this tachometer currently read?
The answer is 2400; rpm
